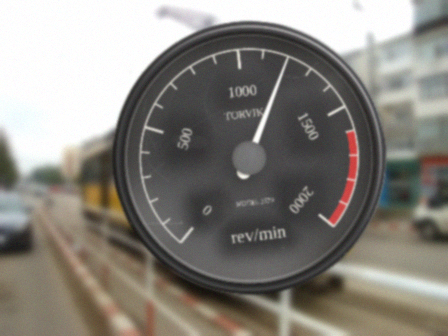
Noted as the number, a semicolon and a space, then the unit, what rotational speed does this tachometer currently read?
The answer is 1200; rpm
